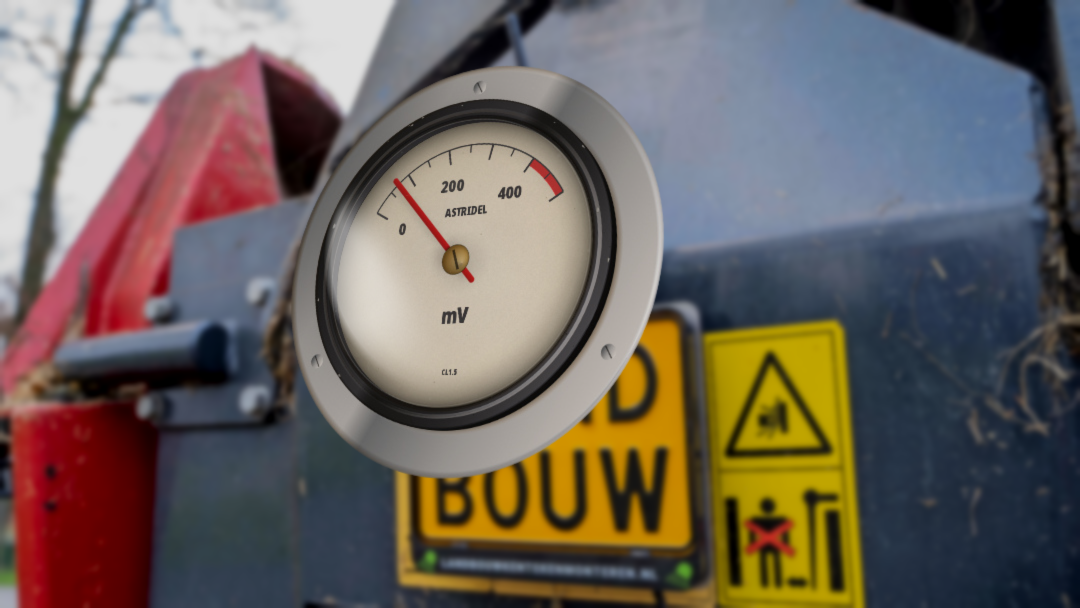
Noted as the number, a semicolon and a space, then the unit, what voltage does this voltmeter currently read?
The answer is 75; mV
